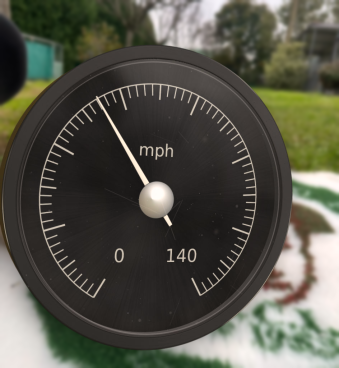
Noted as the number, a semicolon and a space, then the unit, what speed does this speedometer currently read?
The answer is 54; mph
